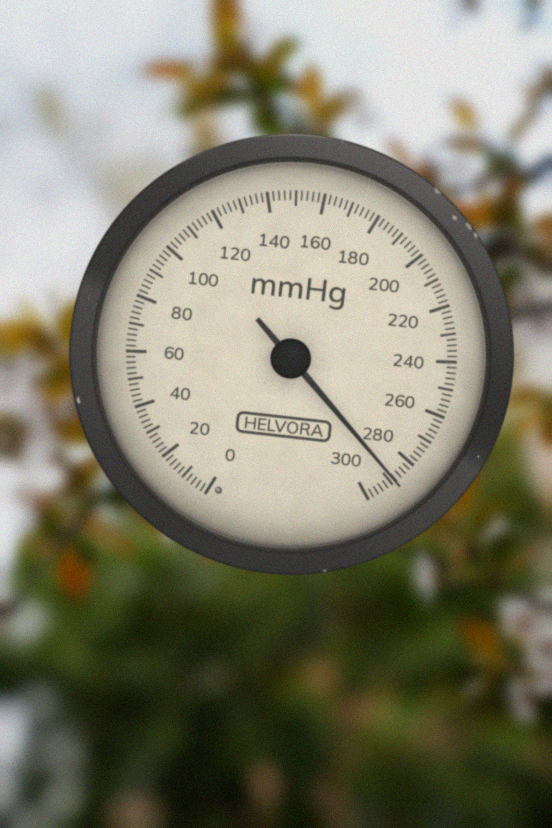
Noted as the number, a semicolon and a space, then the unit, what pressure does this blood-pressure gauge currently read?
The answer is 288; mmHg
